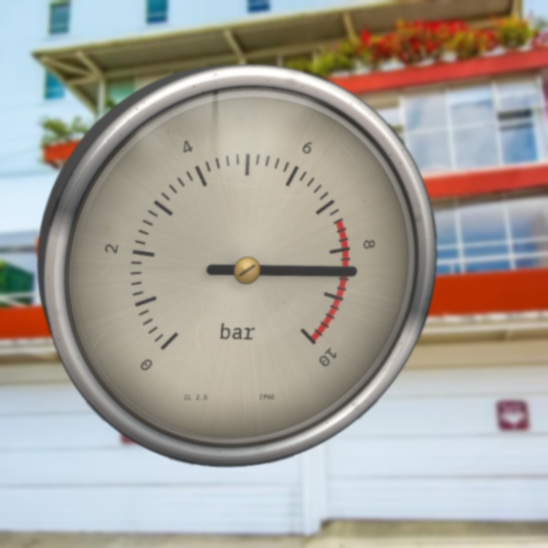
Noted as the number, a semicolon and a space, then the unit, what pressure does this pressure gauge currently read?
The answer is 8.4; bar
